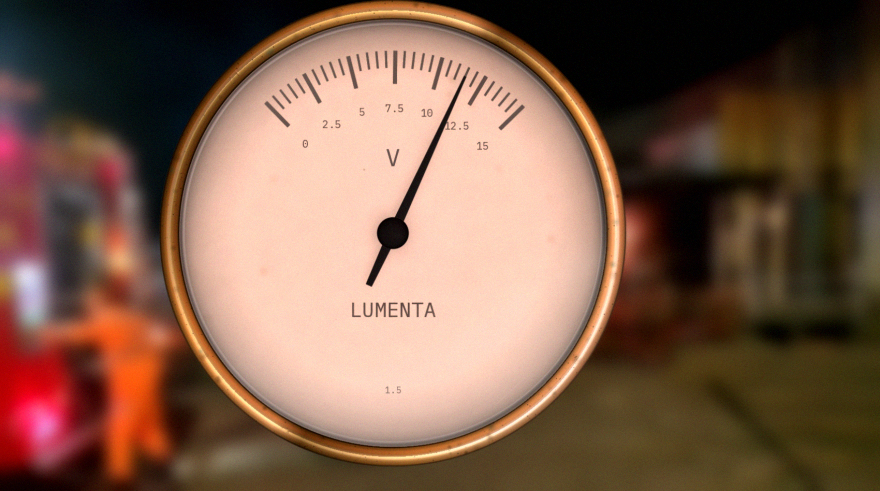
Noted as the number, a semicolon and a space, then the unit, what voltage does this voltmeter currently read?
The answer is 11.5; V
